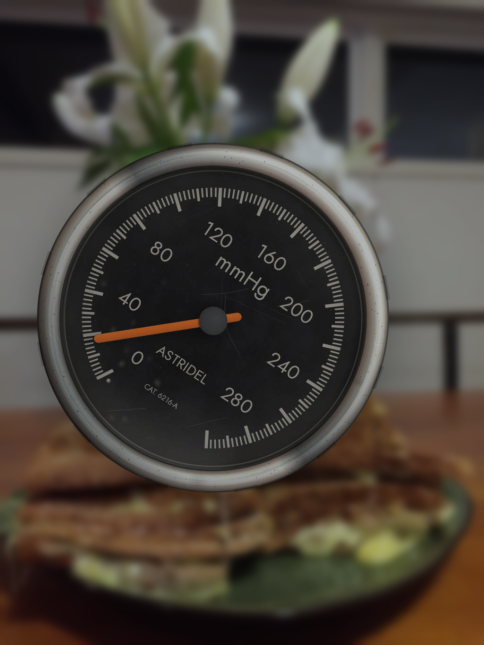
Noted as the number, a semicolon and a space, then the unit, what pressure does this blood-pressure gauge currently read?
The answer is 18; mmHg
